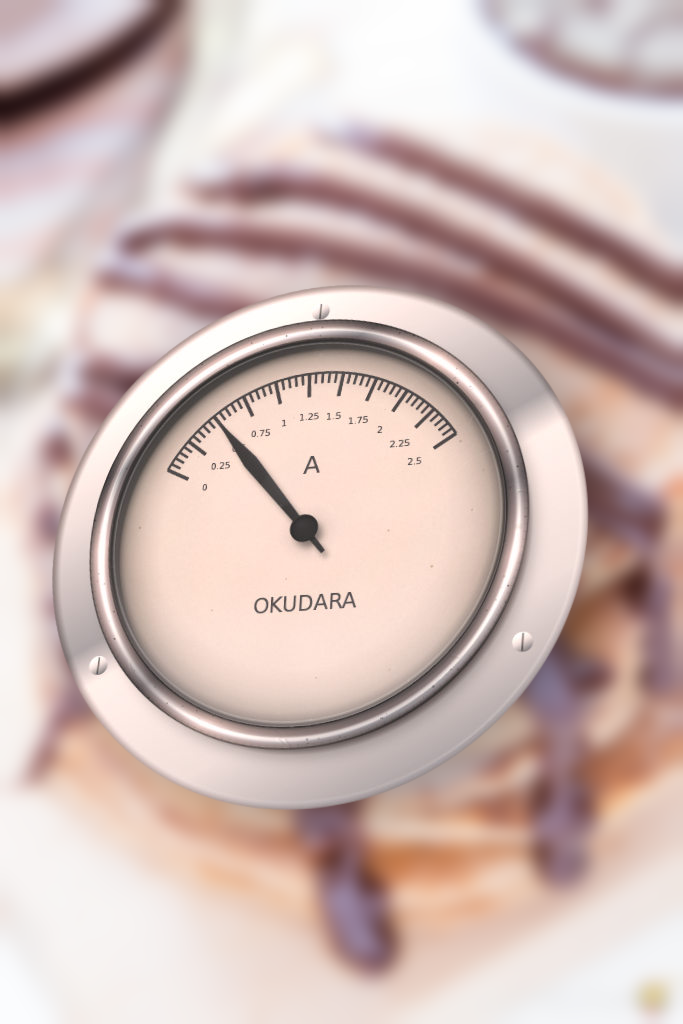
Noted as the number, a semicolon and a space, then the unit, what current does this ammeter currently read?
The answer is 0.5; A
